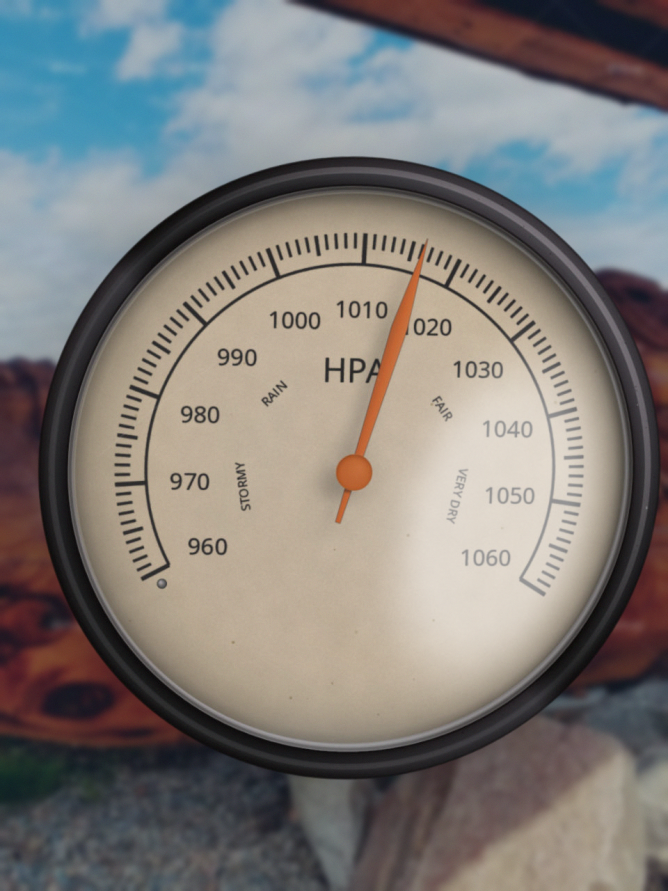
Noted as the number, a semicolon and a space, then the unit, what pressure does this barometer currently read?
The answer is 1016; hPa
